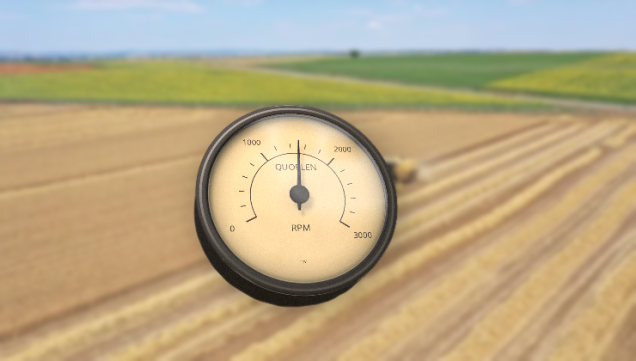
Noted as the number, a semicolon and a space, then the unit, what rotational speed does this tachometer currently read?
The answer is 1500; rpm
